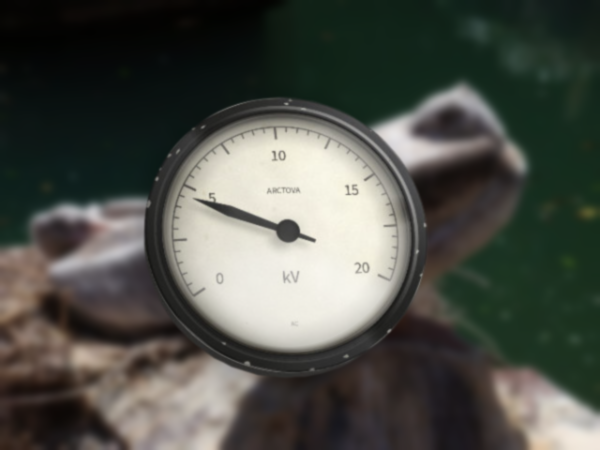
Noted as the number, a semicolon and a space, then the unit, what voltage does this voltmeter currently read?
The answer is 4.5; kV
